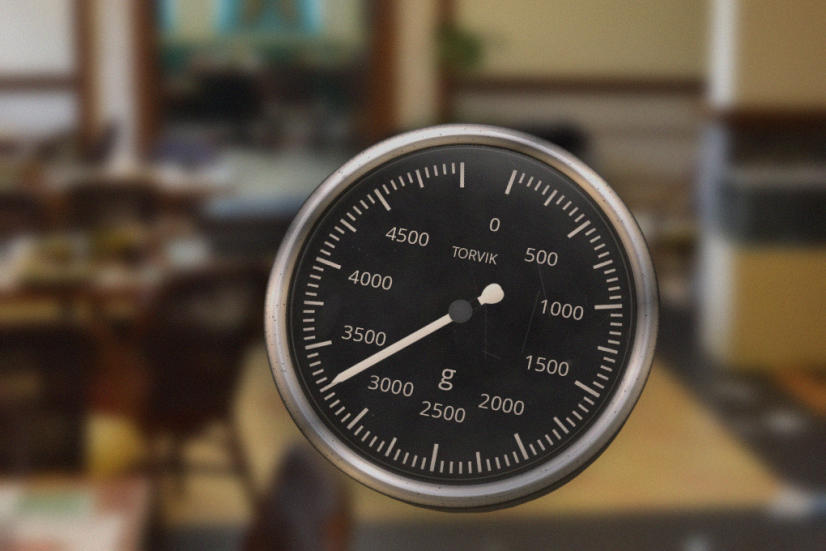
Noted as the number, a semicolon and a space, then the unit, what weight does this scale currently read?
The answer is 3250; g
